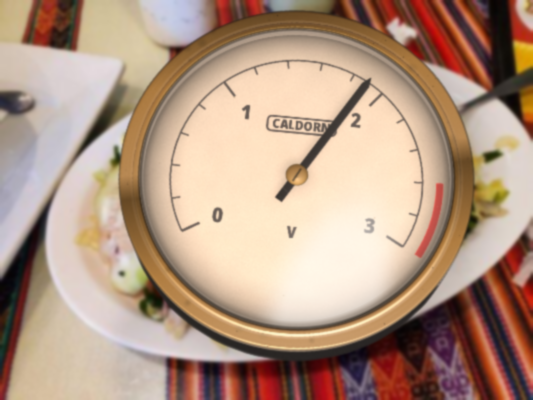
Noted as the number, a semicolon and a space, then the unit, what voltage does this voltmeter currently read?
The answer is 1.9; V
